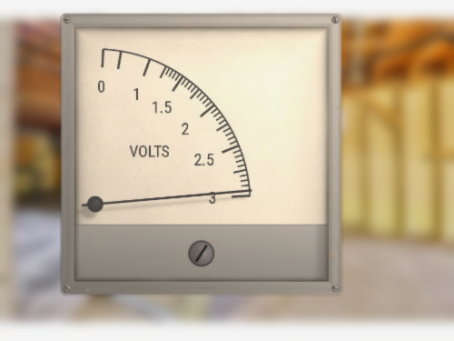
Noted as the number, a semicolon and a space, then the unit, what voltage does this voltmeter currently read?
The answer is 2.95; V
